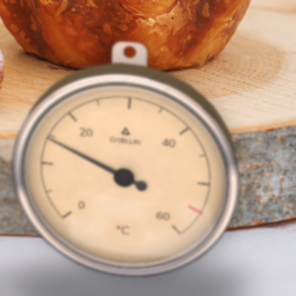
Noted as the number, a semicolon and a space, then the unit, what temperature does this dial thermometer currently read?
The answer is 15; °C
